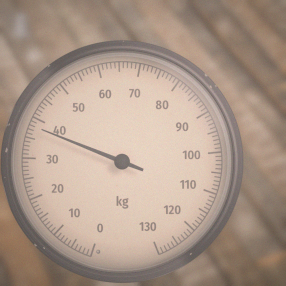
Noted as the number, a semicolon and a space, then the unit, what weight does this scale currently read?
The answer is 38; kg
